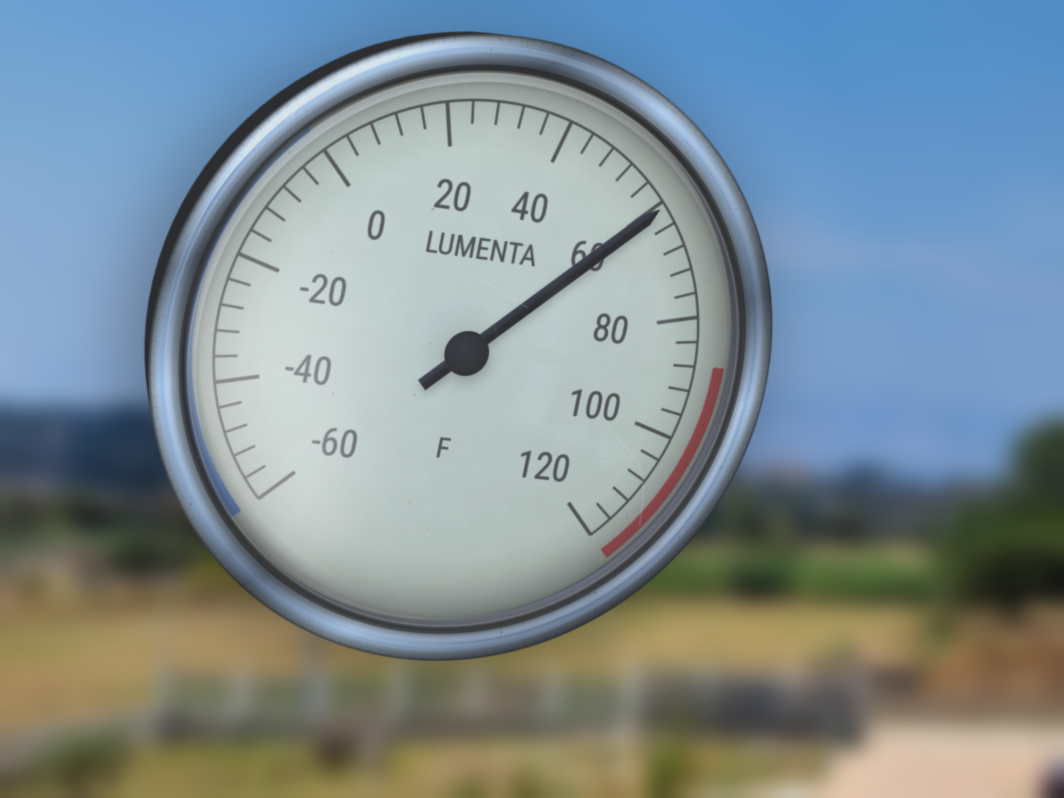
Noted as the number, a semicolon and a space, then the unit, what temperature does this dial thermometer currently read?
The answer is 60; °F
